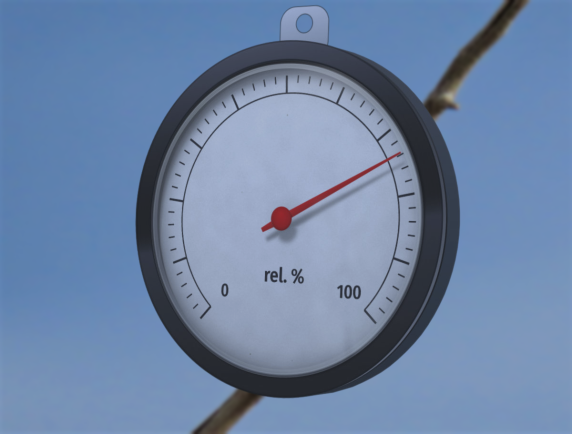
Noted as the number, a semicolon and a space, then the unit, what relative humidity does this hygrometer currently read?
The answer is 74; %
